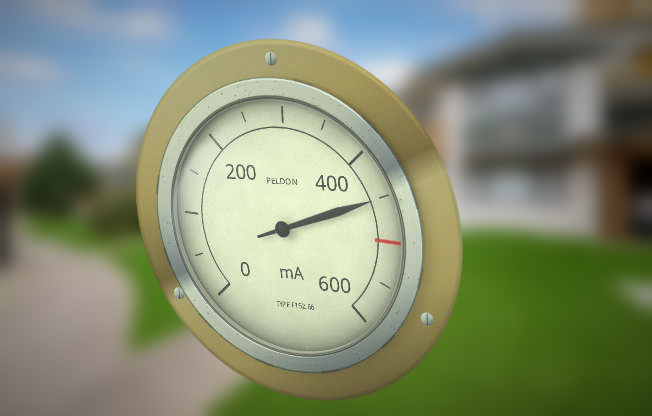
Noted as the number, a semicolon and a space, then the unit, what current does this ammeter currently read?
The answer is 450; mA
